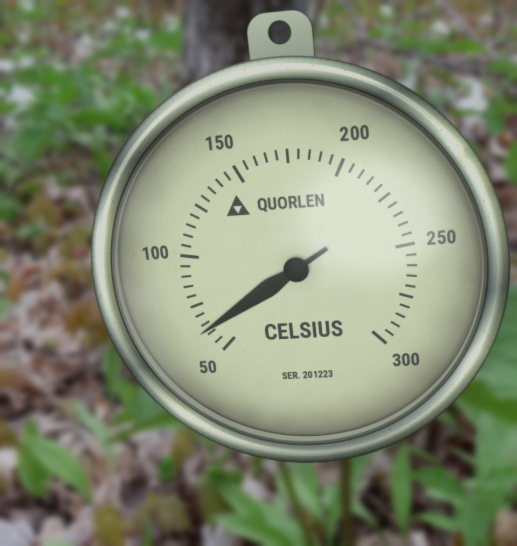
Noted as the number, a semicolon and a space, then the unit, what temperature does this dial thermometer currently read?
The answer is 62.5; °C
